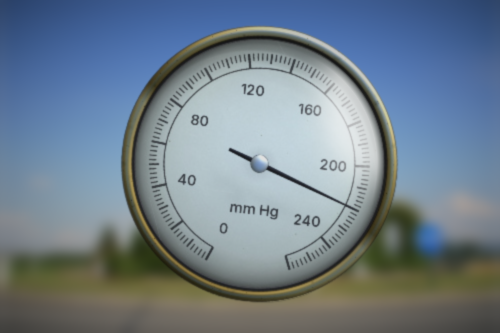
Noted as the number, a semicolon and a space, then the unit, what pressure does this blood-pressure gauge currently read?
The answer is 220; mmHg
